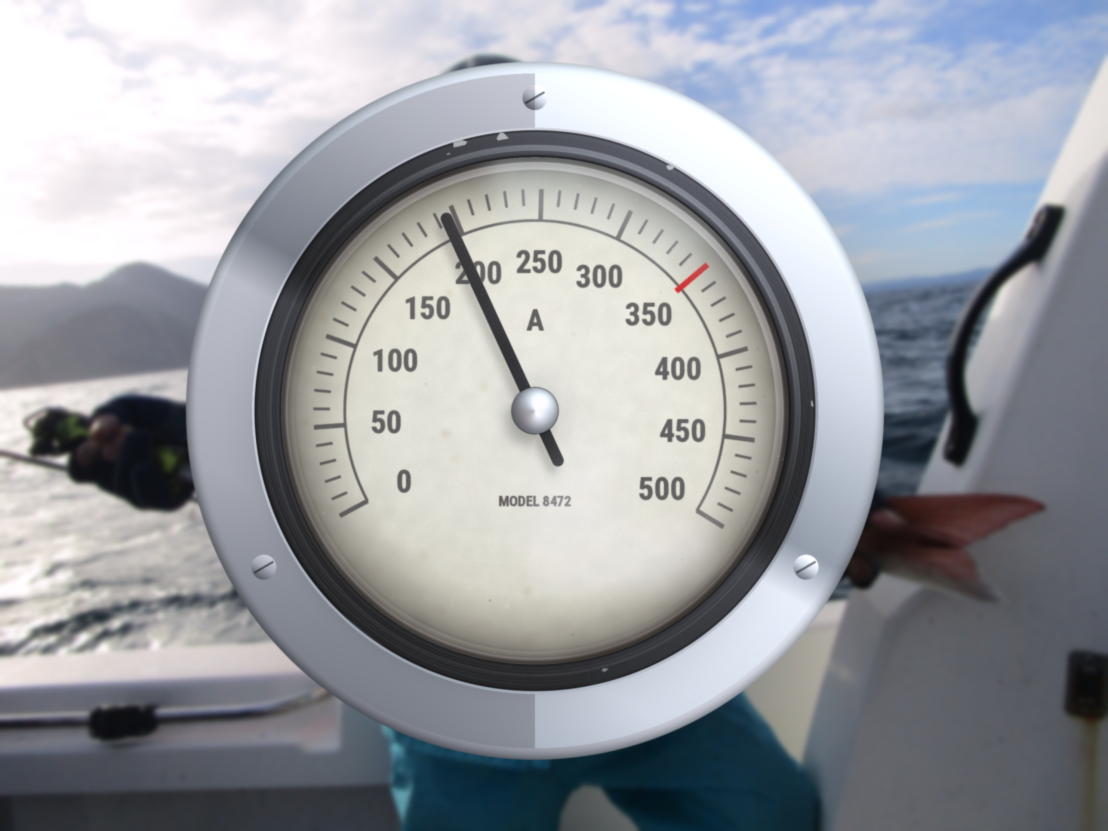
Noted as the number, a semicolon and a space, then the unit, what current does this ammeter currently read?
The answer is 195; A
